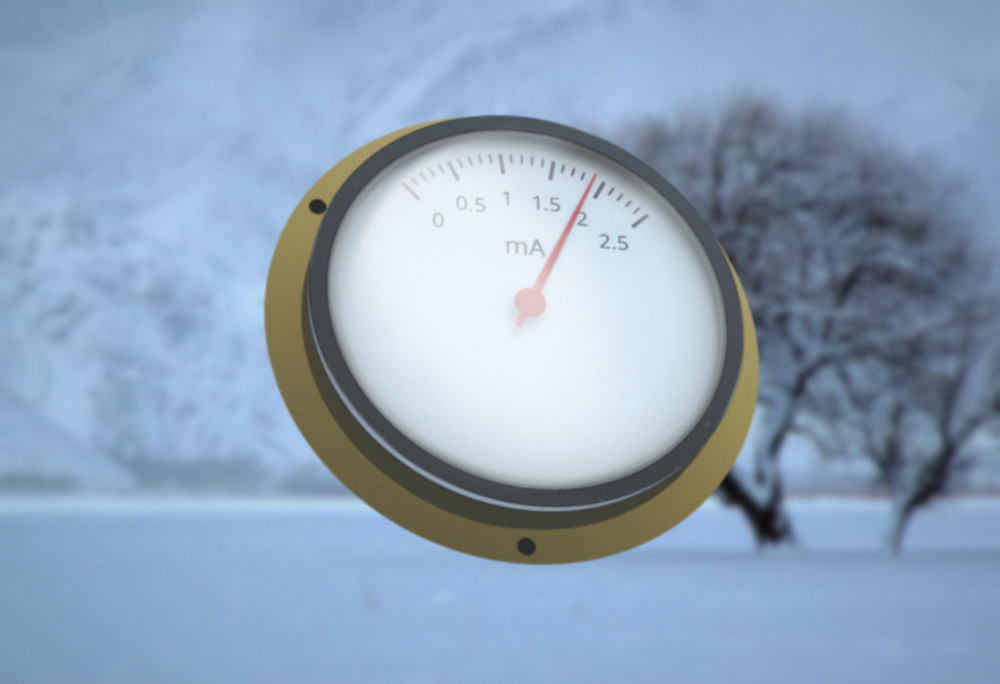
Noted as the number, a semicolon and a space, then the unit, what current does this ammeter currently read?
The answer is 1.9; mA
